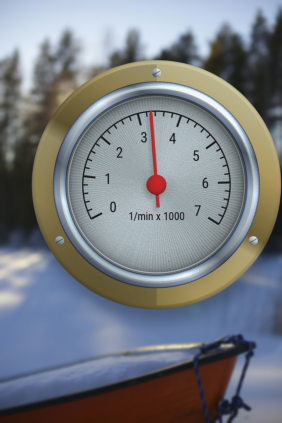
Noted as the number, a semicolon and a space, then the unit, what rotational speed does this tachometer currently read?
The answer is 3300; rpm
